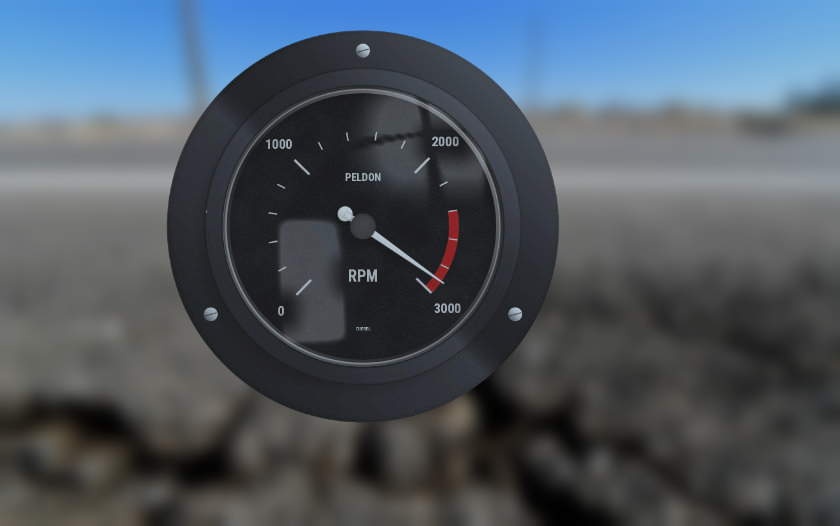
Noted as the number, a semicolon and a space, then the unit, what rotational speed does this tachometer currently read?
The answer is 2900; rpm
